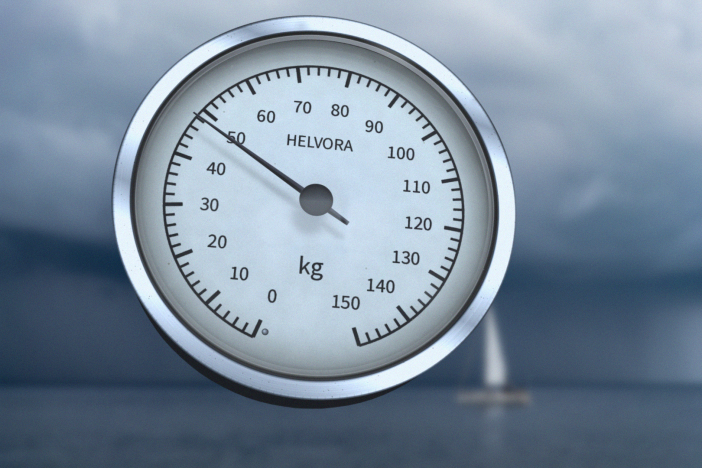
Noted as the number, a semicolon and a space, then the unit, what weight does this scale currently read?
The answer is 48; kg
